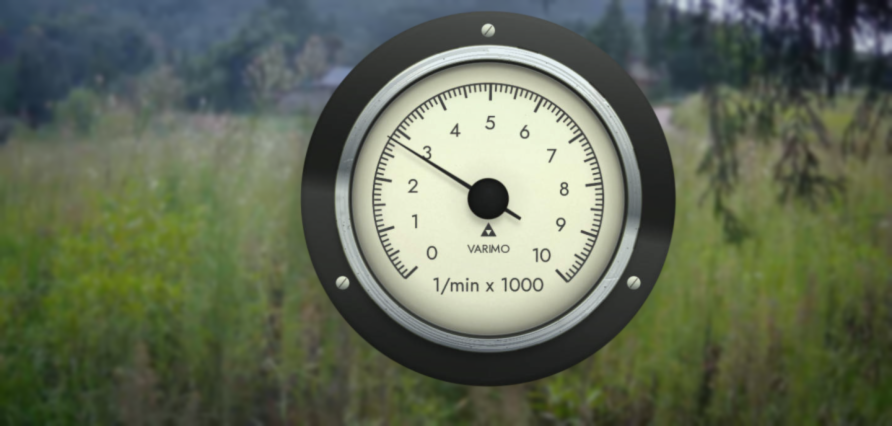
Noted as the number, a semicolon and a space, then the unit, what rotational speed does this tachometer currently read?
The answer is 2800; rpm
